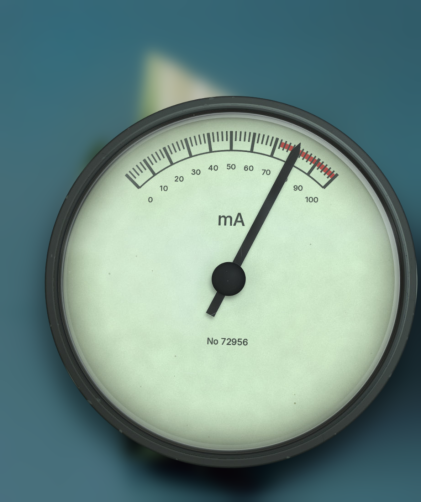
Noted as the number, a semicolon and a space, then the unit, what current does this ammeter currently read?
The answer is 80; mA
